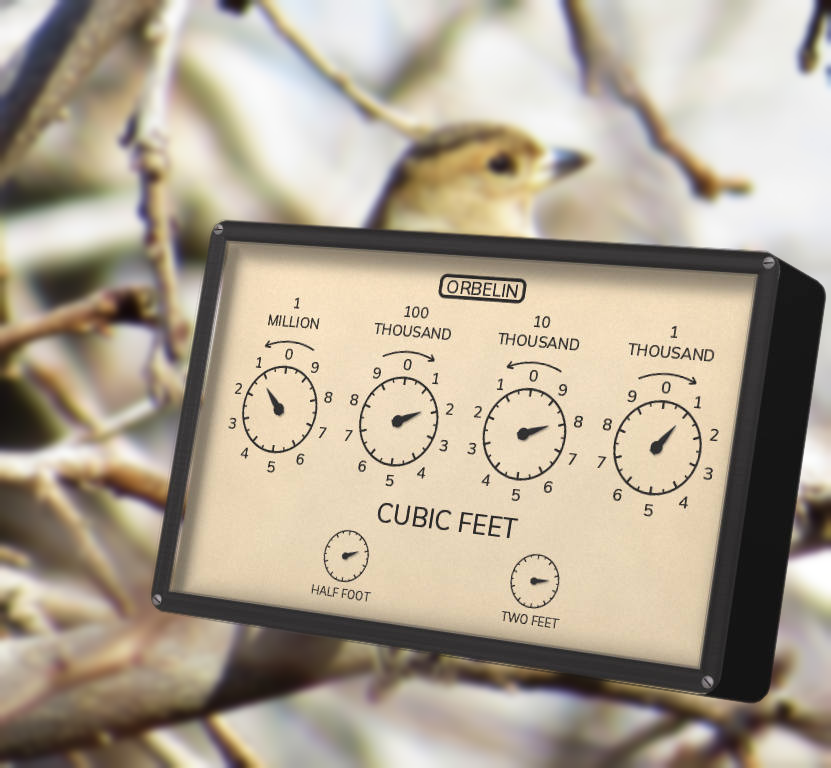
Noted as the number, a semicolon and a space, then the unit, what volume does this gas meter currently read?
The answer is 118100; ft³
